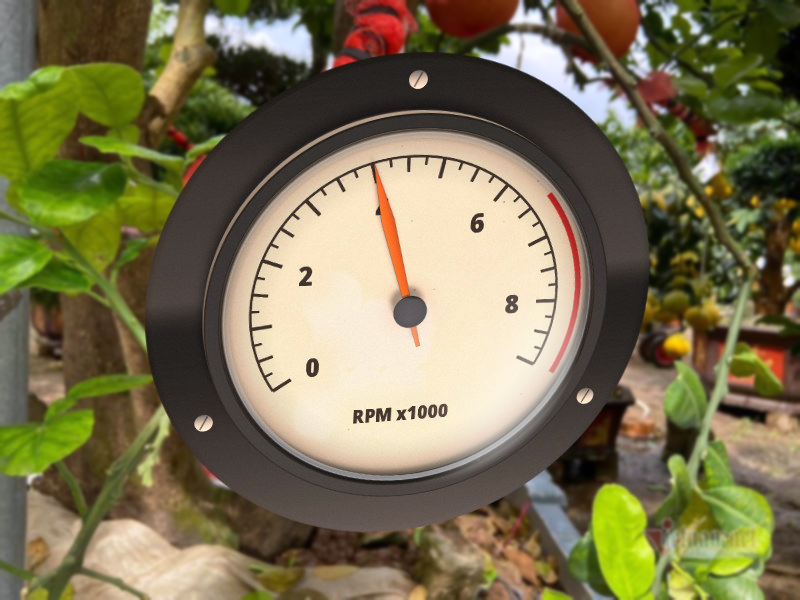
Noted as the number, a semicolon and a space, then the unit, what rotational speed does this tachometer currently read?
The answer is 4000; rpm
